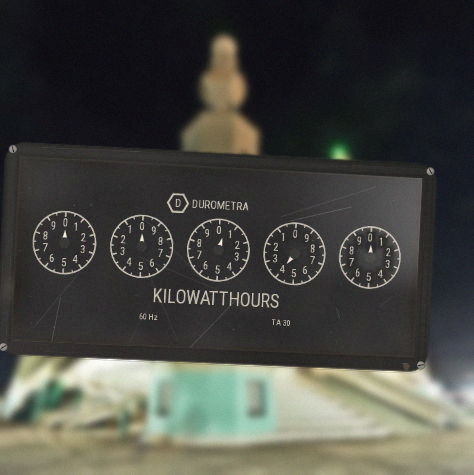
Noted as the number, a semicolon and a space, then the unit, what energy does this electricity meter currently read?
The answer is 40; kWh
